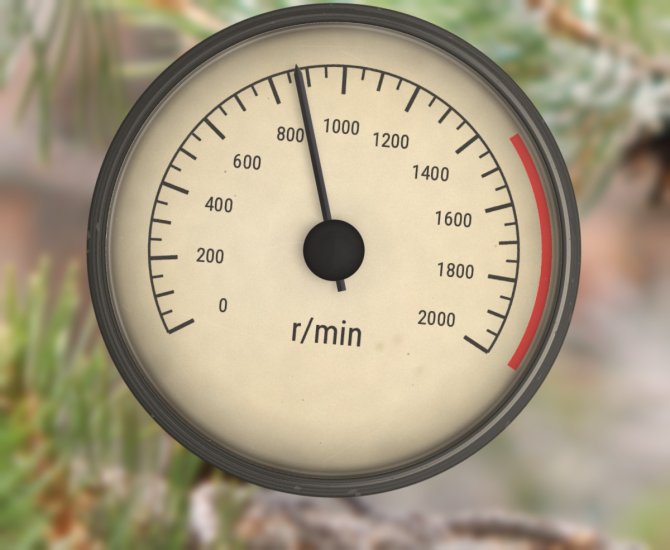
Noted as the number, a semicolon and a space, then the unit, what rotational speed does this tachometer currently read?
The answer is 875; rpm
